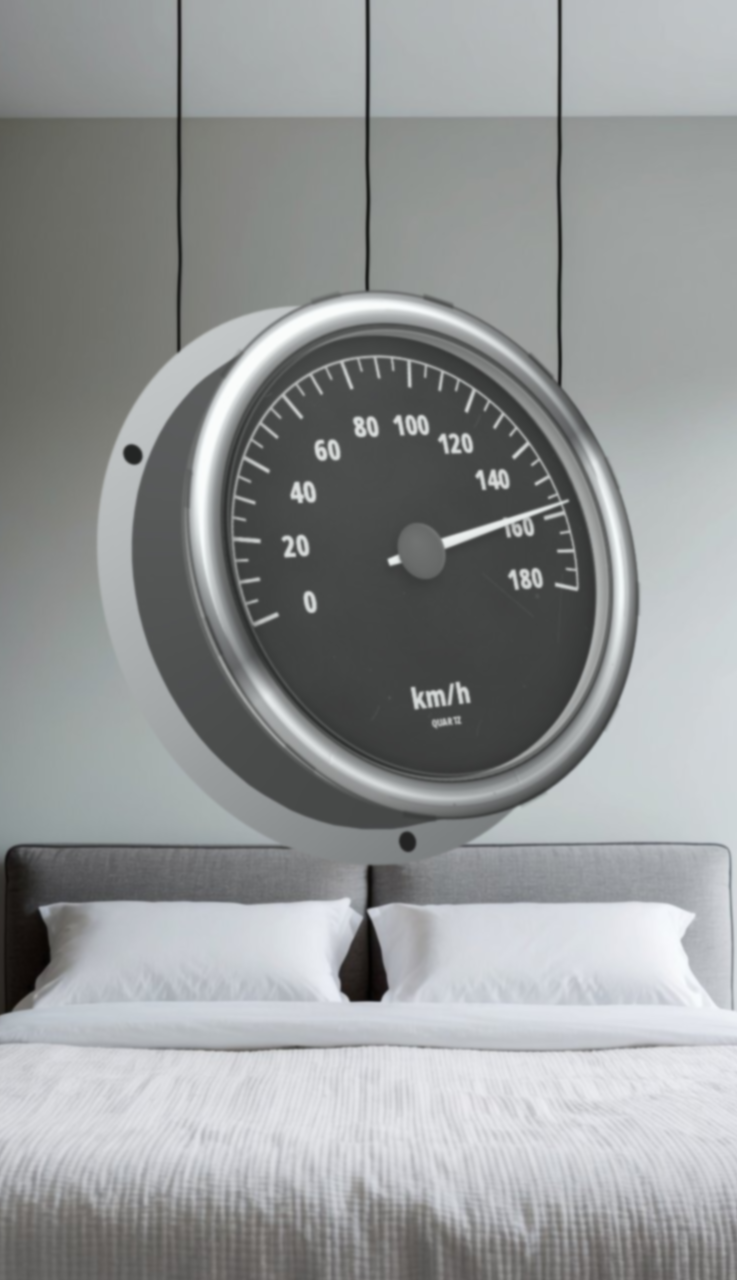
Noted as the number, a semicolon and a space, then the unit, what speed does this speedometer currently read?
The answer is 157.5; km/h
